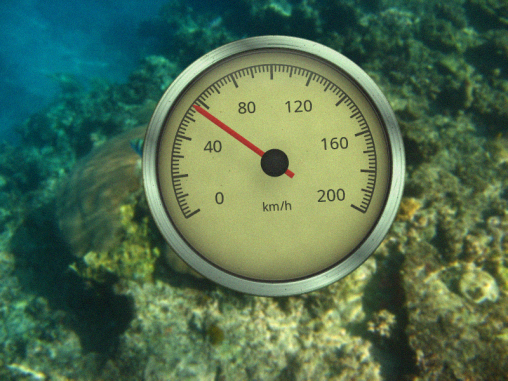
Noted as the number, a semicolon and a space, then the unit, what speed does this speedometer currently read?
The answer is 56; km/h
